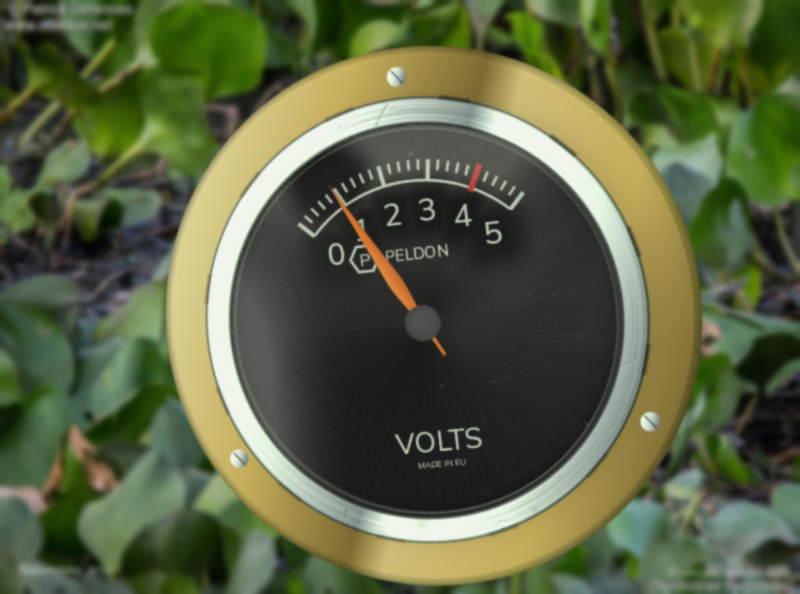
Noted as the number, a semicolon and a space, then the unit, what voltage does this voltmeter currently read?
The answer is 1; V
